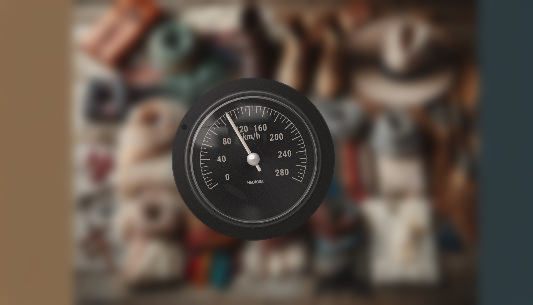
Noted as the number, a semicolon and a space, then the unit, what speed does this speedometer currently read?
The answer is 110; km/h
